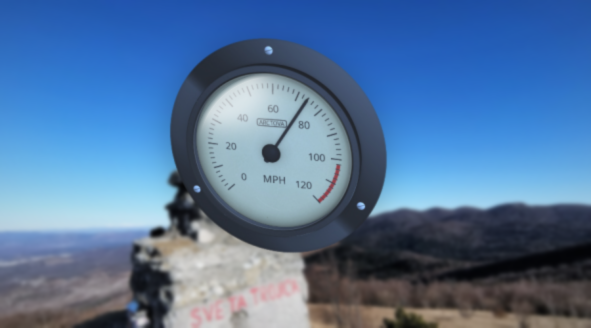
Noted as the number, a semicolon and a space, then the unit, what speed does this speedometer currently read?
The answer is 74; mph
